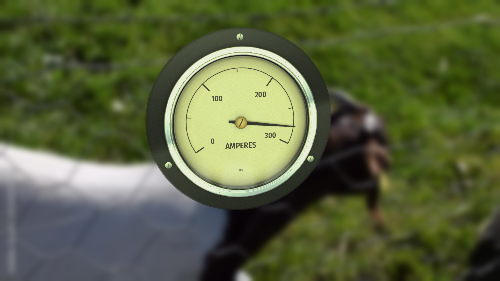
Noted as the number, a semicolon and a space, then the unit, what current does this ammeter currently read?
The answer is 275; A
